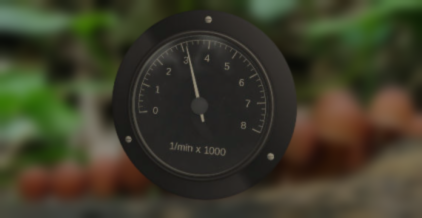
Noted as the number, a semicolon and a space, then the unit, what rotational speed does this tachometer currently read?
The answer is 3200; rpm
